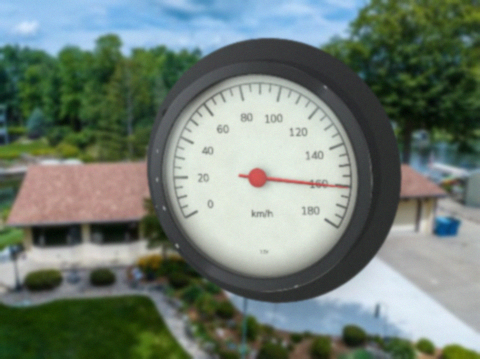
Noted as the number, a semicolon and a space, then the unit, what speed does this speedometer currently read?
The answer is 160; km/h
